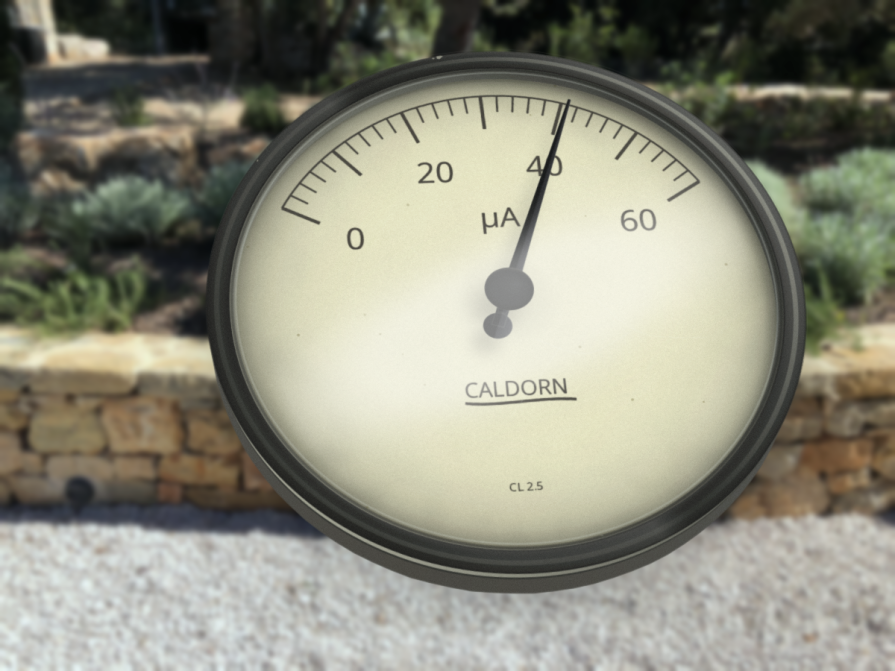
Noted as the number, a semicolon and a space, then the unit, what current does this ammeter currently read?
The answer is 41; µA
